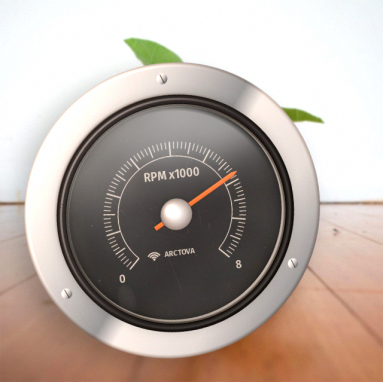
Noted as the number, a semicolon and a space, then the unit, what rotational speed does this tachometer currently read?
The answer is 5800; rpm
